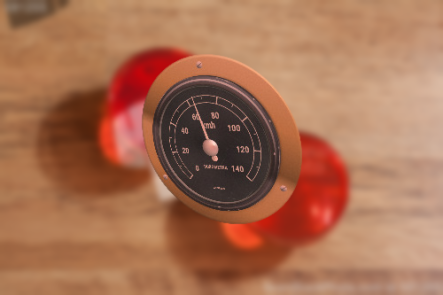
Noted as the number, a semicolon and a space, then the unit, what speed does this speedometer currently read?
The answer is 65; km/h
